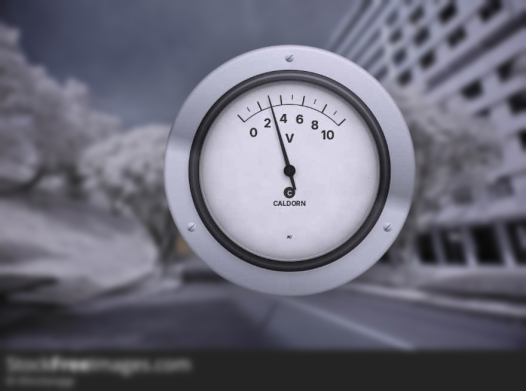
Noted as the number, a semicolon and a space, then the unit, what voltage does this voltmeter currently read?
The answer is 3; V
